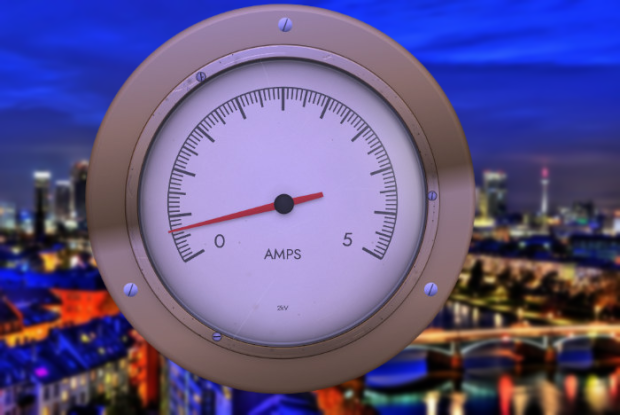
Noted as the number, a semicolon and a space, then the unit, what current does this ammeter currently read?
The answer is 0.35; A
